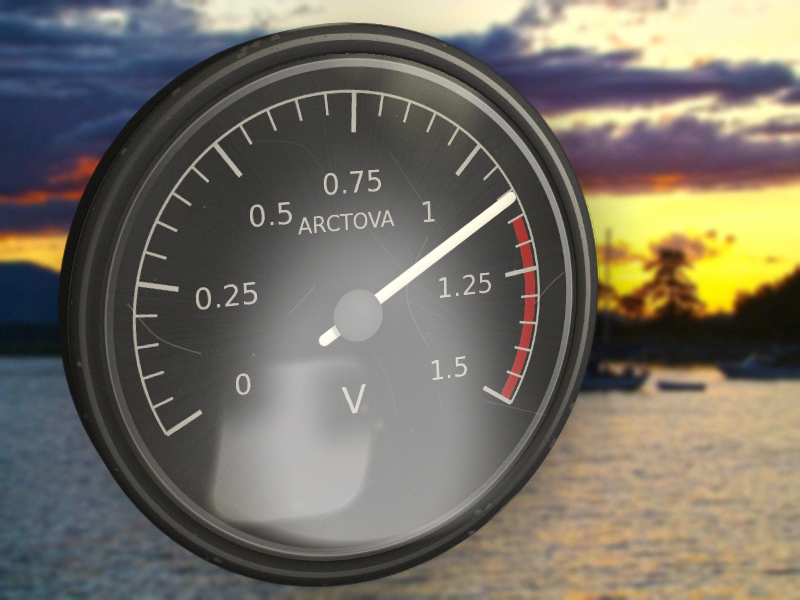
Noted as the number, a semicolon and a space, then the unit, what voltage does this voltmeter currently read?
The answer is 1.1; V
